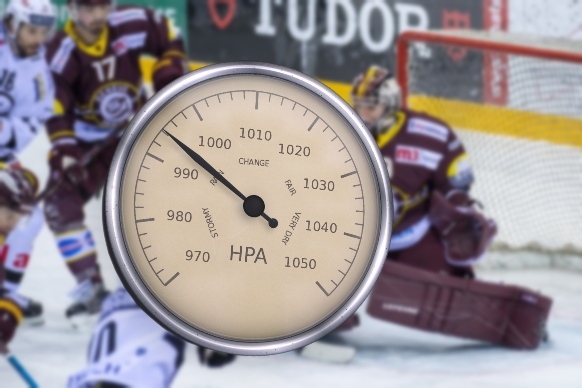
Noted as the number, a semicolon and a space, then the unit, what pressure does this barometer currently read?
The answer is 994; hPa
